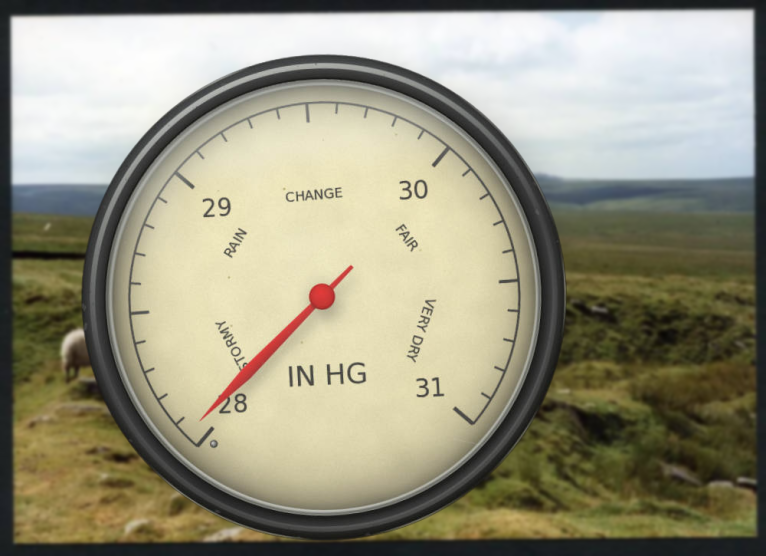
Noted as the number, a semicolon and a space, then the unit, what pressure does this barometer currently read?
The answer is 28.05; inHg
